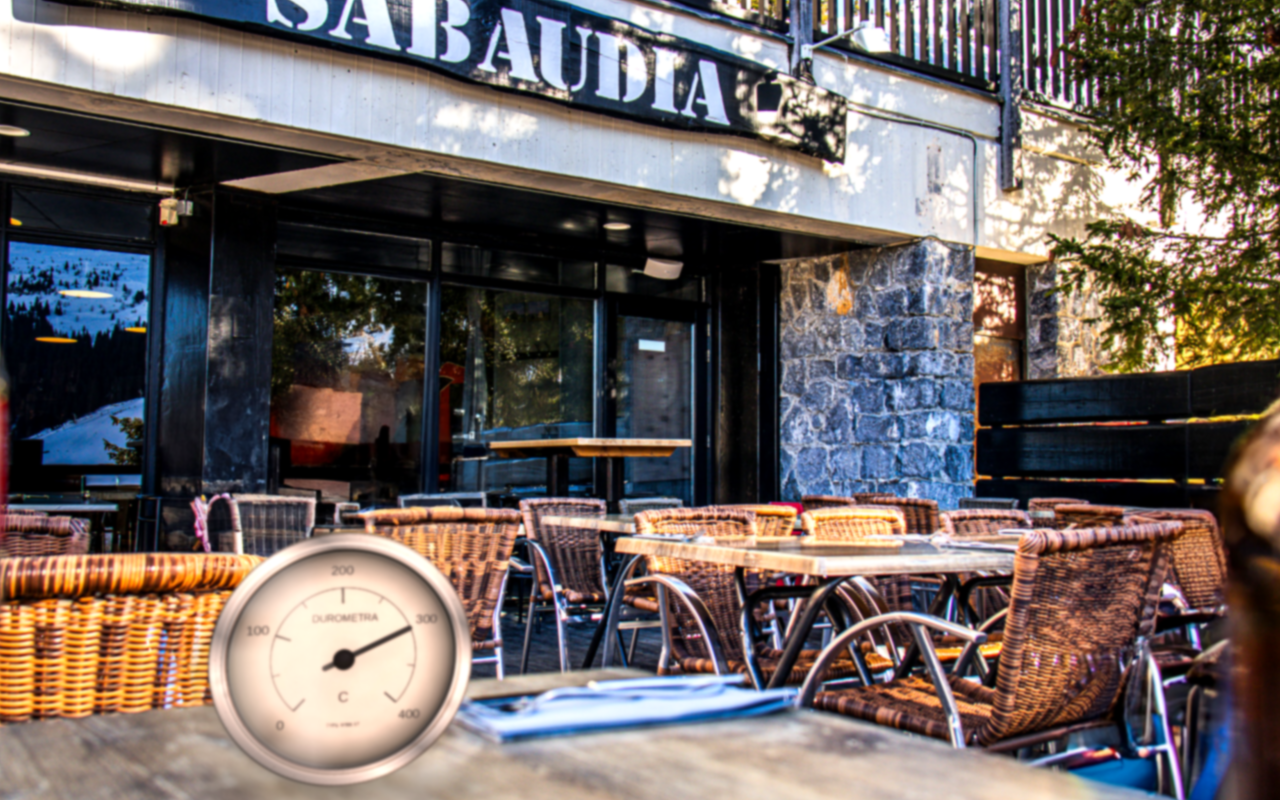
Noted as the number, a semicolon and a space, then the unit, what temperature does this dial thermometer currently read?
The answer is 300; °C
